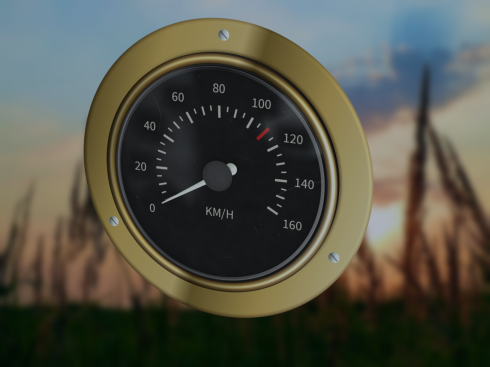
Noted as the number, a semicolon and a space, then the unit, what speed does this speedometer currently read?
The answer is 0; km/h
